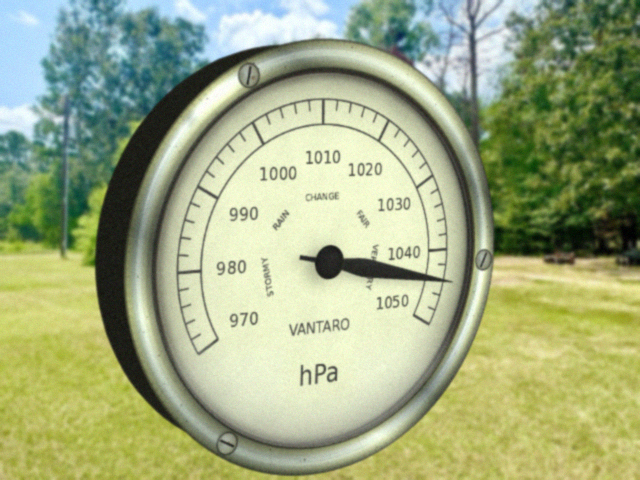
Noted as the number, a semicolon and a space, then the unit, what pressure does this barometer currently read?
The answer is 1044; hPa
